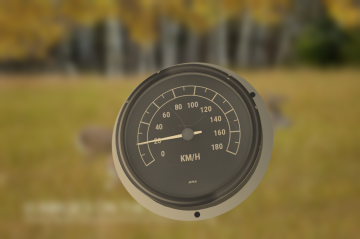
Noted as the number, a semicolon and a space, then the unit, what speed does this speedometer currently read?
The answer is 20; km/h
